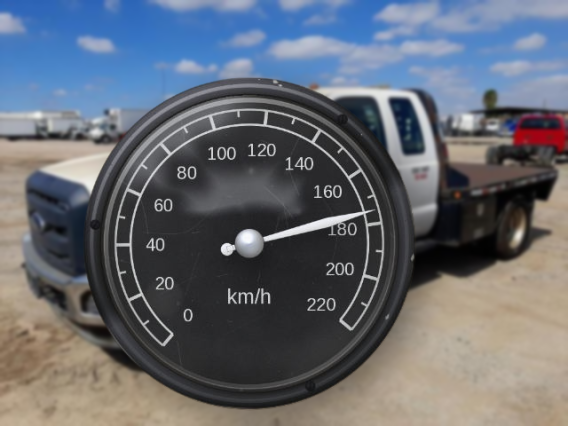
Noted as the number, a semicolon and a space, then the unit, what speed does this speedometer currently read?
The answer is 175; km/h
